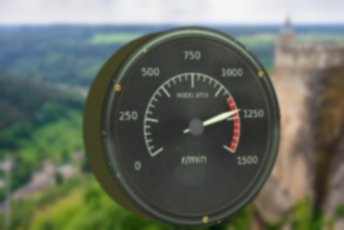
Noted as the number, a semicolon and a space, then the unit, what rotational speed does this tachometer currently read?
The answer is 1200; rpm
